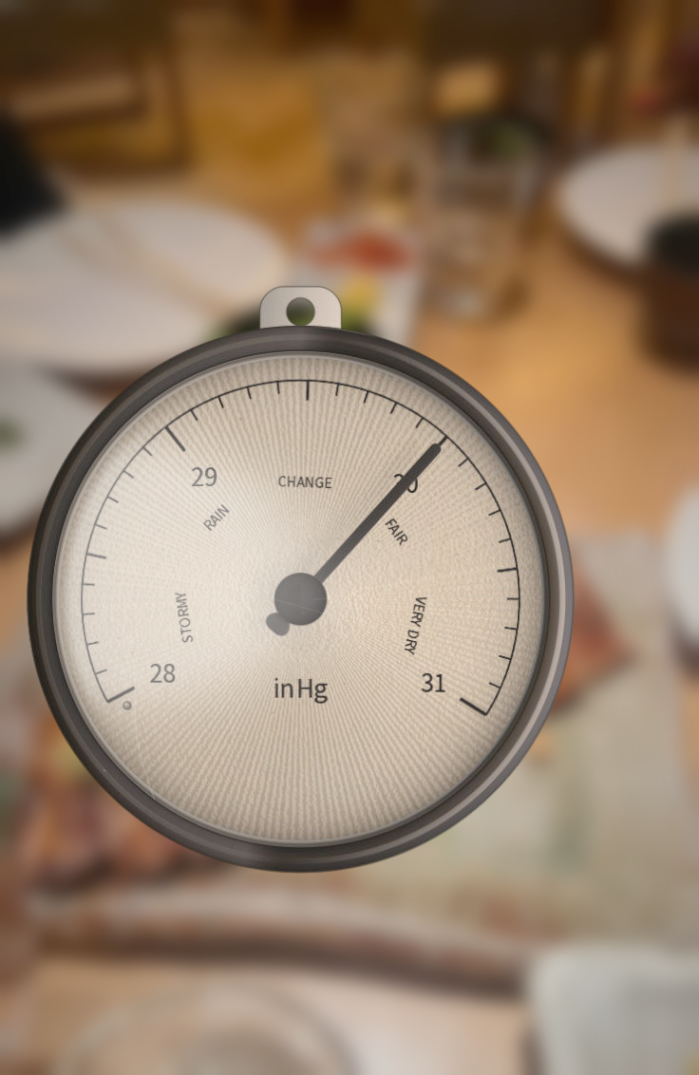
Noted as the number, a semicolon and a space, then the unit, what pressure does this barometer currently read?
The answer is 30; inHg
